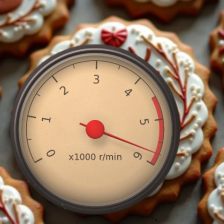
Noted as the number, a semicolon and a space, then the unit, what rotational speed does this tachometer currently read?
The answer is 5750; rpm
